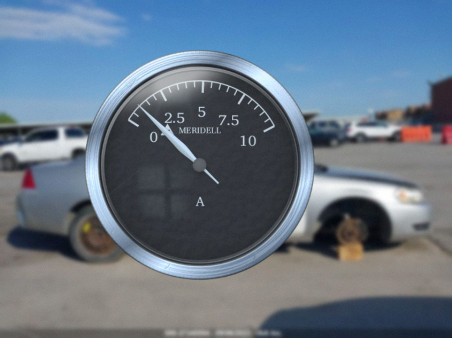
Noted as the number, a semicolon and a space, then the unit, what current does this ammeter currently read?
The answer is 1; A
